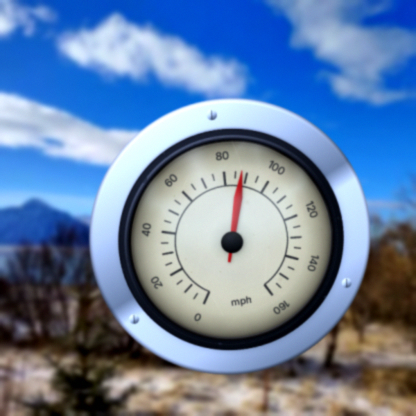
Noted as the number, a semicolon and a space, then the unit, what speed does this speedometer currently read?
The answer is 87.5; mph
